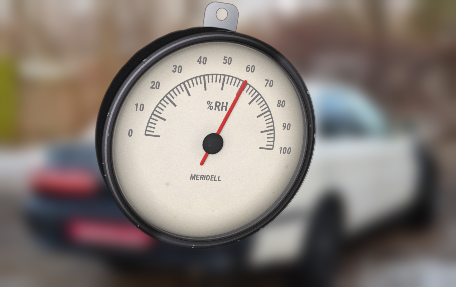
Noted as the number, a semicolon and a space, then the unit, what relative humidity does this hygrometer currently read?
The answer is 60; %
